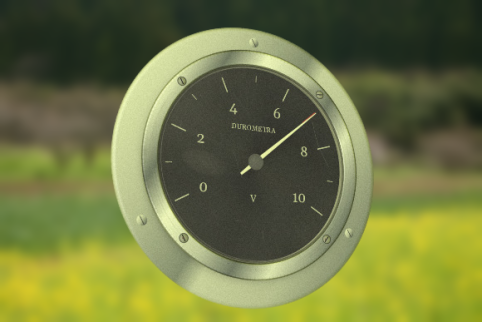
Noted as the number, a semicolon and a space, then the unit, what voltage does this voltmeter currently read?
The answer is 7; V
